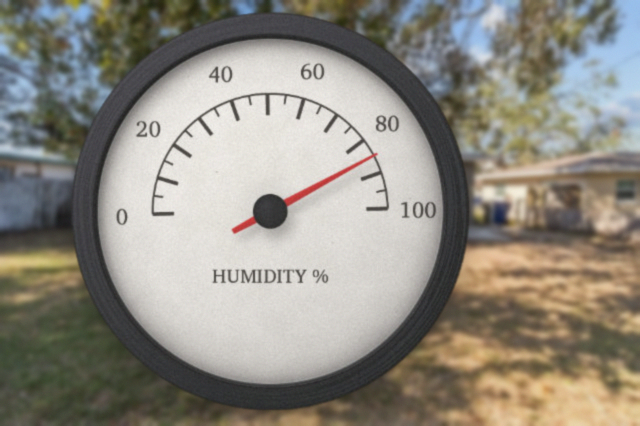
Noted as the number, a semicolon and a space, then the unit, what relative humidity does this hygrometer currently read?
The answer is 85; %
